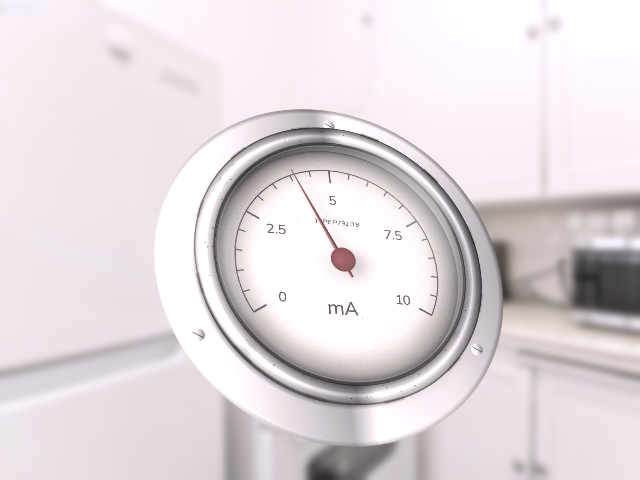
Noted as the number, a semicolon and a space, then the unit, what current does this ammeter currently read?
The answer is 4; mA
